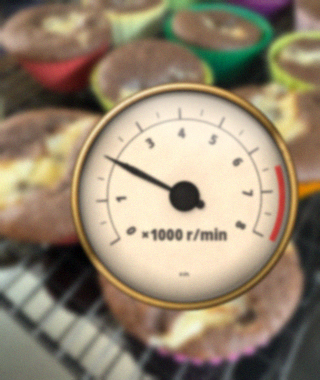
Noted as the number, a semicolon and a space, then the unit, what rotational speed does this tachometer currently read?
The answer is 2000; rpm
